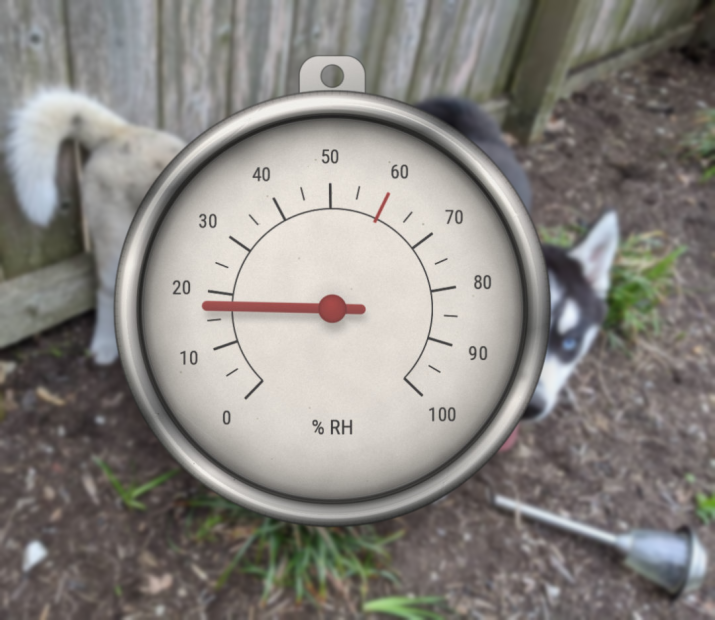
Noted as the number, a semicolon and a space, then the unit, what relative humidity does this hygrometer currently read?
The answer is 17.5; %
